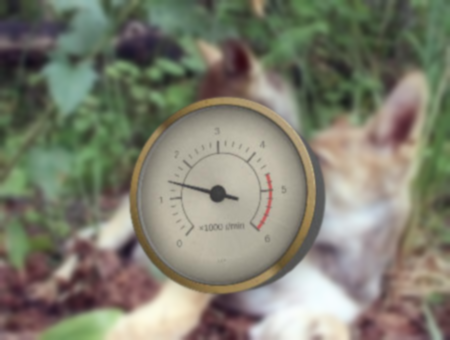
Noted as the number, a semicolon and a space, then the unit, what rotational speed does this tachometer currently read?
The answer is 1400; rpm
